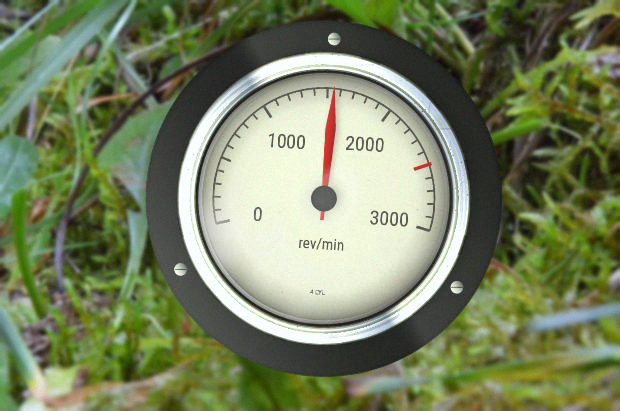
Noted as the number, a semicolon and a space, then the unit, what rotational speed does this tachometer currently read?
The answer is 1550; rpm
